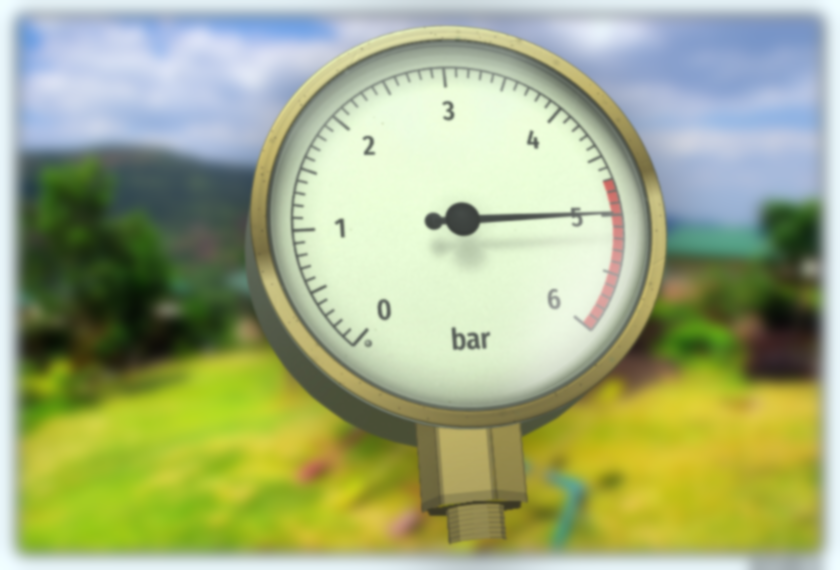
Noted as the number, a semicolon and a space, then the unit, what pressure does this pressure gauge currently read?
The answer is 5; bar
